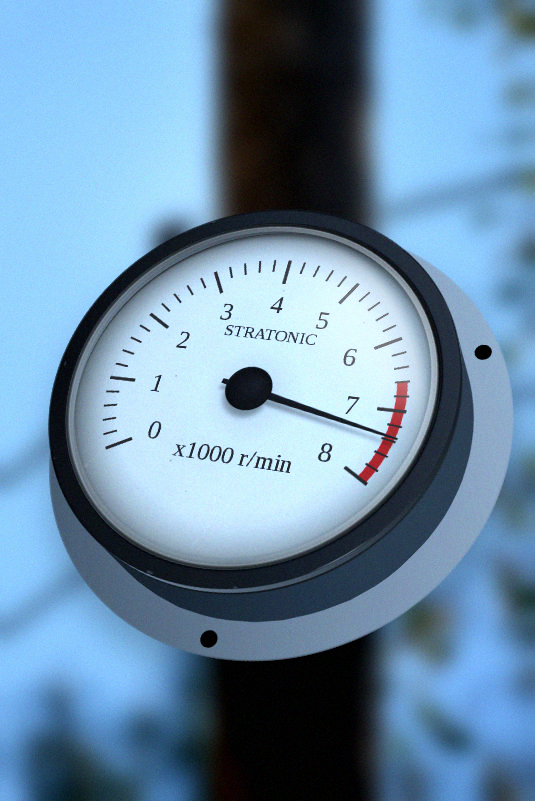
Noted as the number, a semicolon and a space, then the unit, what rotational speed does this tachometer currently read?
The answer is 7400; rpm
